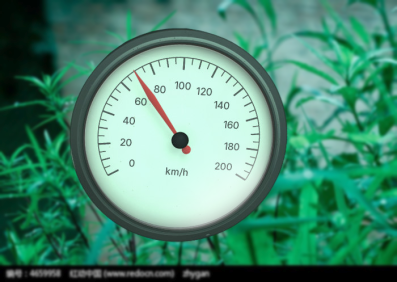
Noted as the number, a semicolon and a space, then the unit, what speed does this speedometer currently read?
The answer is 70; km/h
